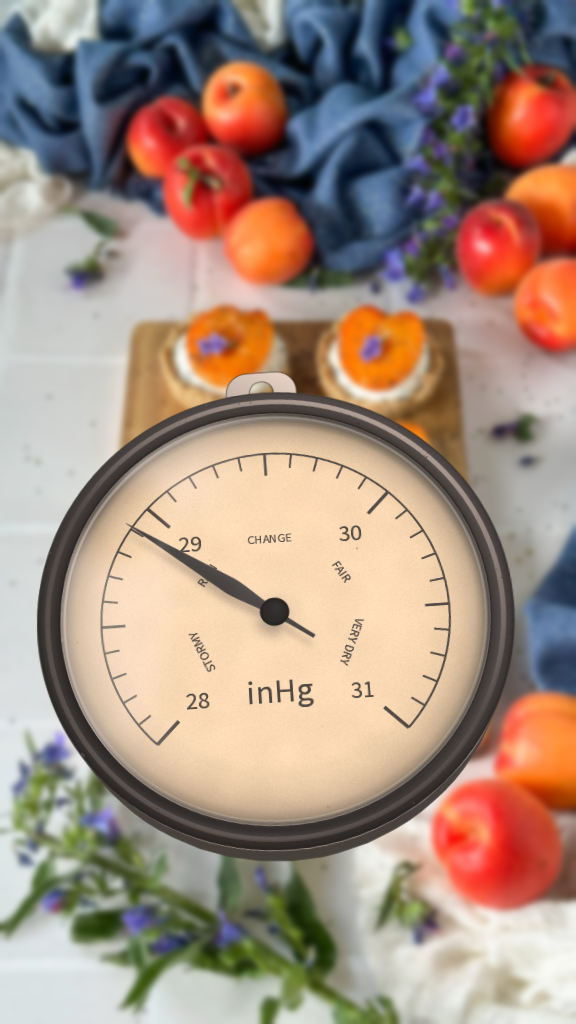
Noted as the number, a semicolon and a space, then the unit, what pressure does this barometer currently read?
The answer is 28.9; inHg
